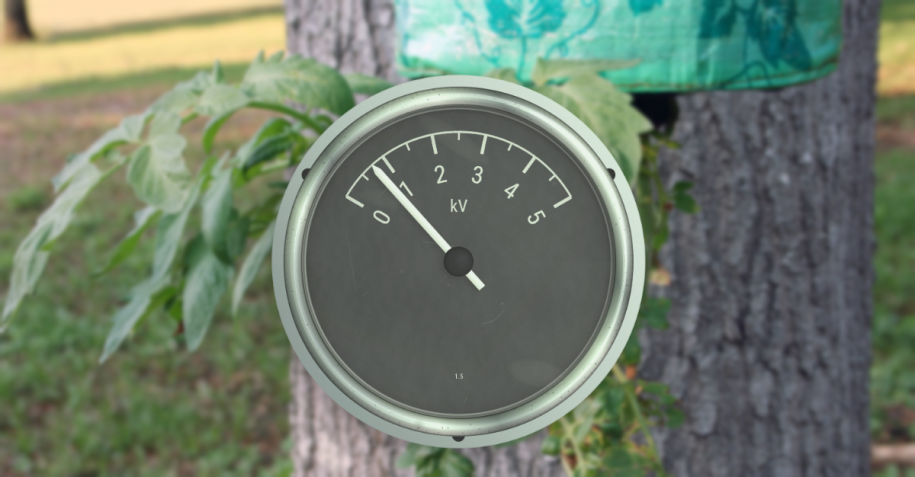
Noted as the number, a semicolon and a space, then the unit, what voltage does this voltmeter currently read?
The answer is 0.75; kV
